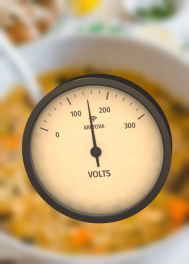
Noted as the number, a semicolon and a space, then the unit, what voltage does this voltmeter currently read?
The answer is 150; V
